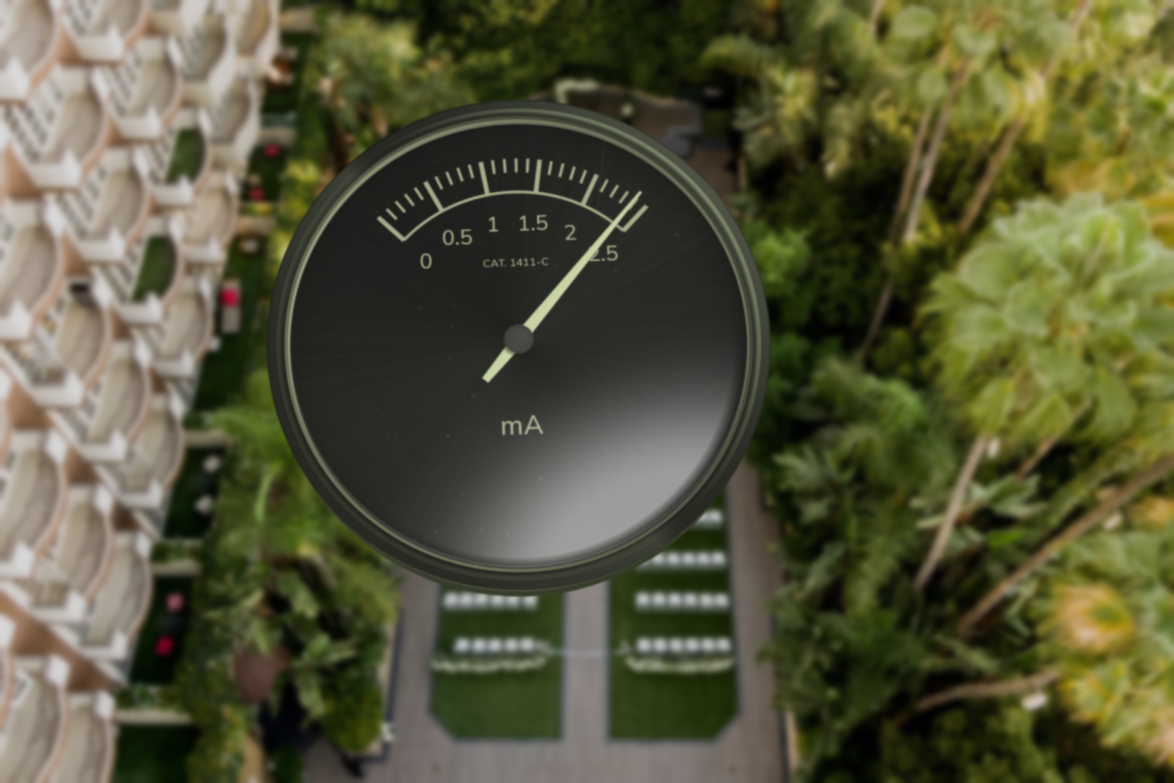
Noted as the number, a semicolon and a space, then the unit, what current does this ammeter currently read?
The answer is 2.4; mA
